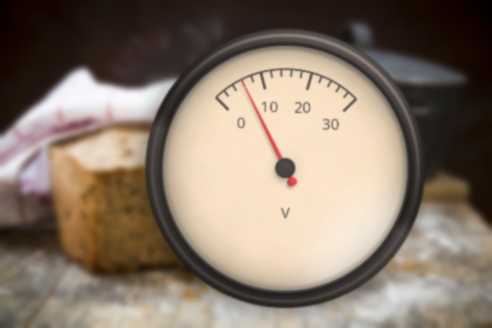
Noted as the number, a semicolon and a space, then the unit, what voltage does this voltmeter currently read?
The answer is 6; V
